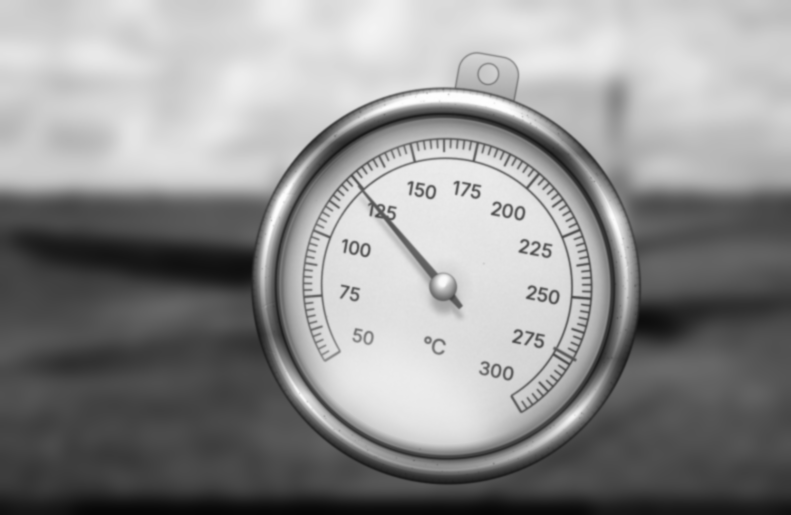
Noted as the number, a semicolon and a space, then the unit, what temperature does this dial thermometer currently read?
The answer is 125; °C
